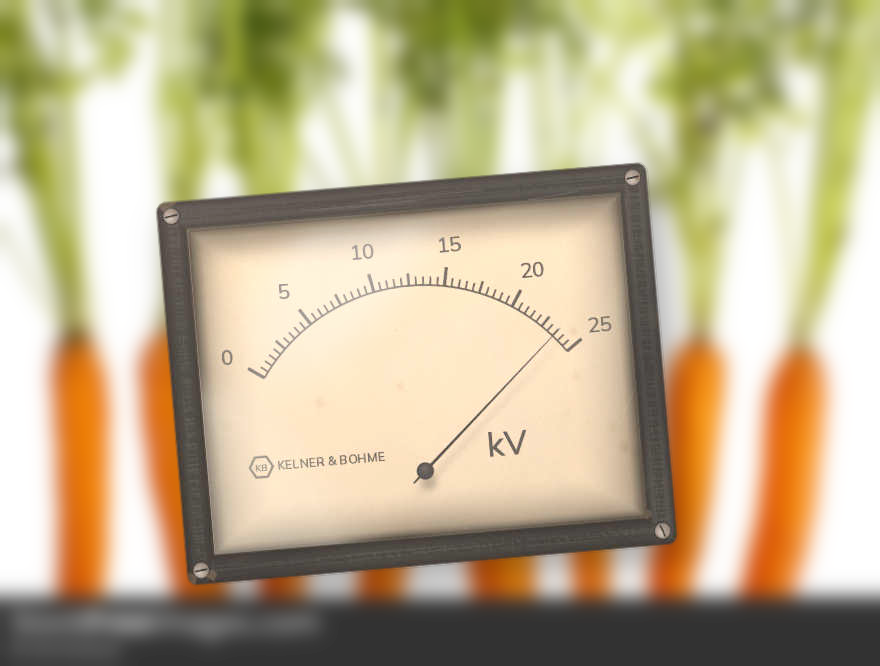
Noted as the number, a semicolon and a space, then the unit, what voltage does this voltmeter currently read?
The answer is 23.5; kV
